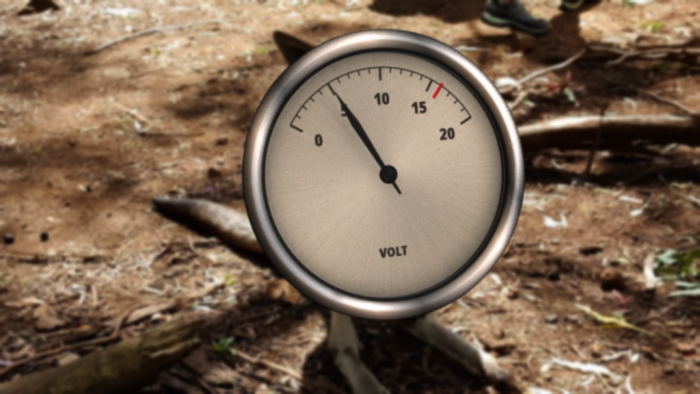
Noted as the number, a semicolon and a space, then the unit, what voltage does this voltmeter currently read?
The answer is 5; V
